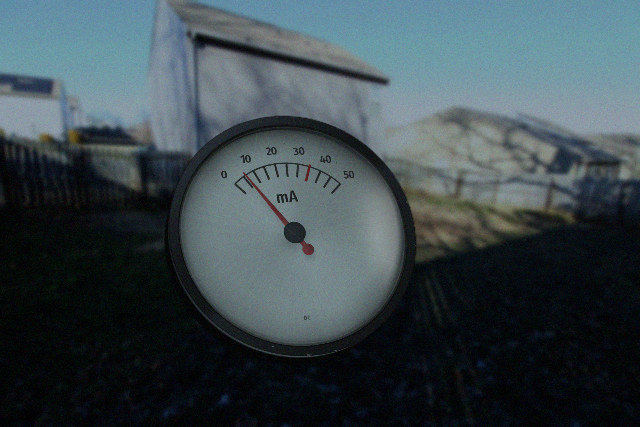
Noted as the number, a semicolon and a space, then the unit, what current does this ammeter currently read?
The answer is 5; mA
